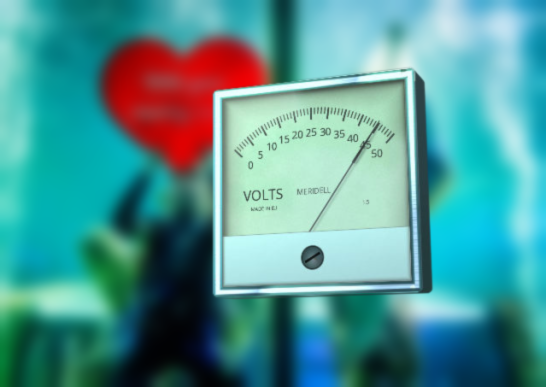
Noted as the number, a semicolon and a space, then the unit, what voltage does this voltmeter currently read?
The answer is 45; V
